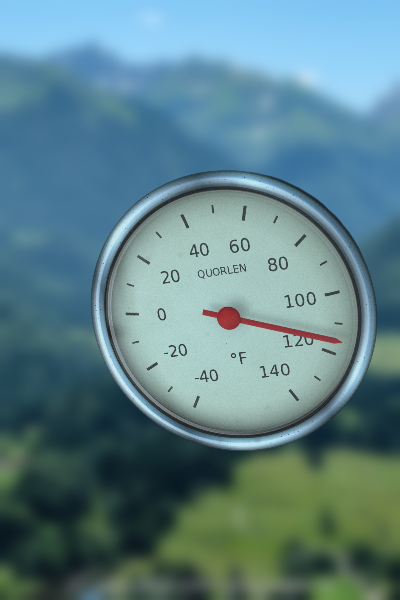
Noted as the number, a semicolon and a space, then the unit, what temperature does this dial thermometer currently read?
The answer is 115; °F
